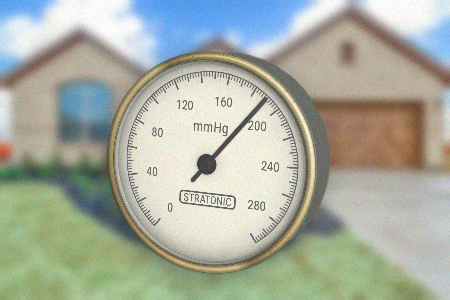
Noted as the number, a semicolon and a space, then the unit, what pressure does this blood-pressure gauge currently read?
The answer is 190; mmHg
